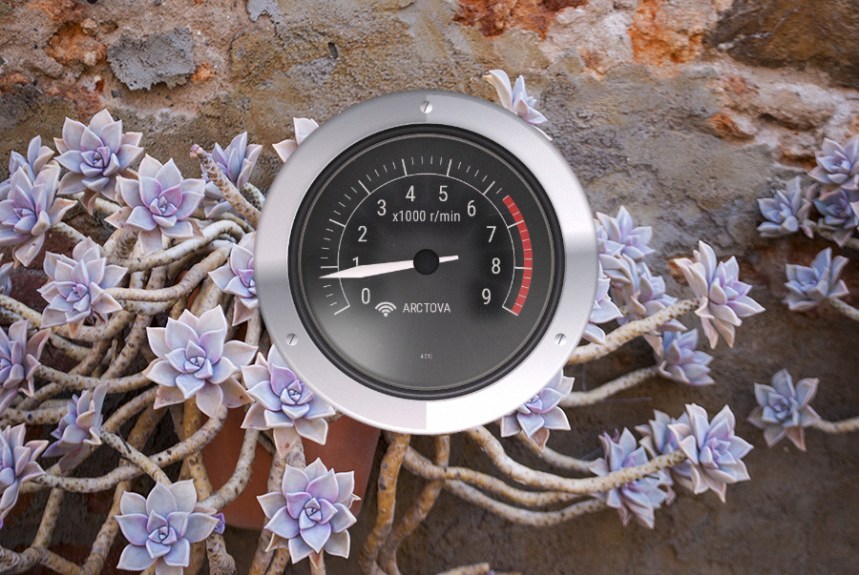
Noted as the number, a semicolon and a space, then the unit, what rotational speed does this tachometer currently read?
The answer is 800; rpm
